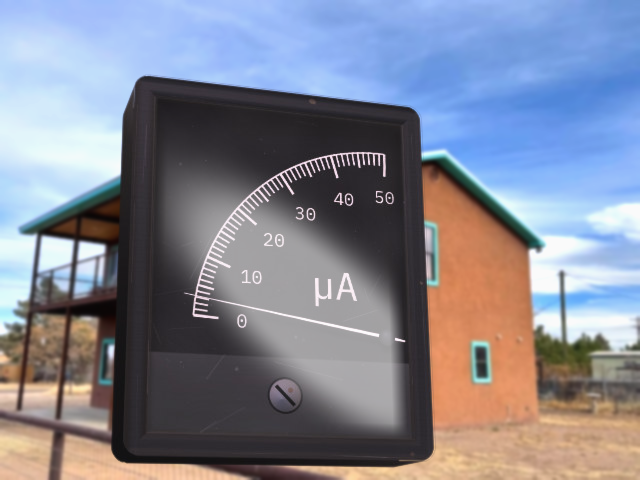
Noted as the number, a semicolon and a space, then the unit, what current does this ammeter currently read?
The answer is 3; µA
